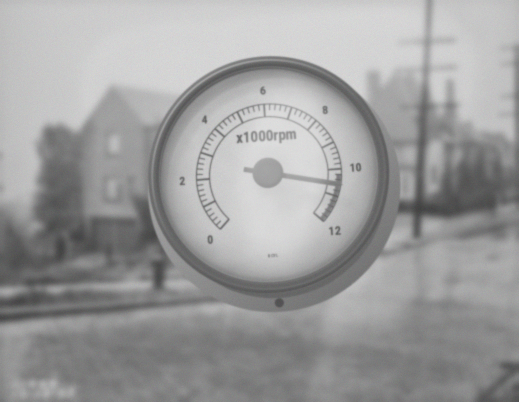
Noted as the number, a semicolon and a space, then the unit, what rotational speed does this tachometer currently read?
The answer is 10600; rpm
